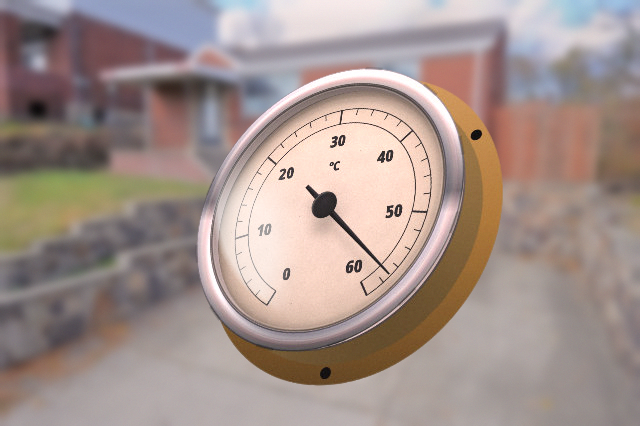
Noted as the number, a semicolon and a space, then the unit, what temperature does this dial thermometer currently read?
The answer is 57; °C
